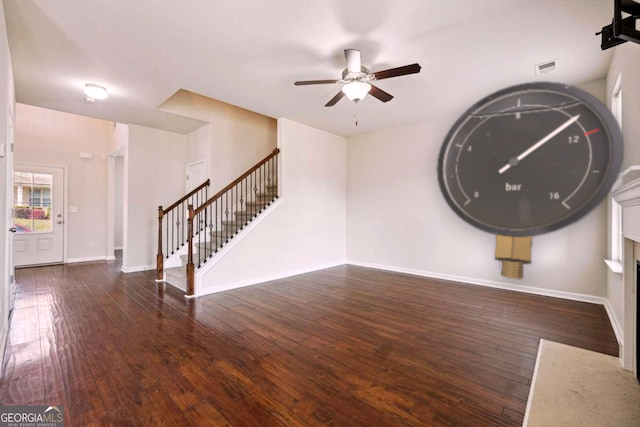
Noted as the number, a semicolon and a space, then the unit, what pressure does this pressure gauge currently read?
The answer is 11; bar
